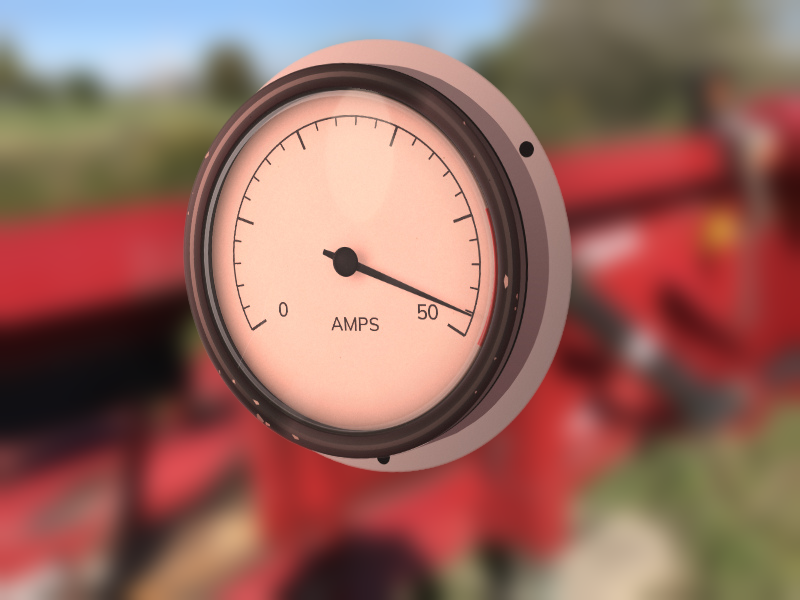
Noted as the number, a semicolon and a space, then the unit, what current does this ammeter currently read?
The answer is 48; A
